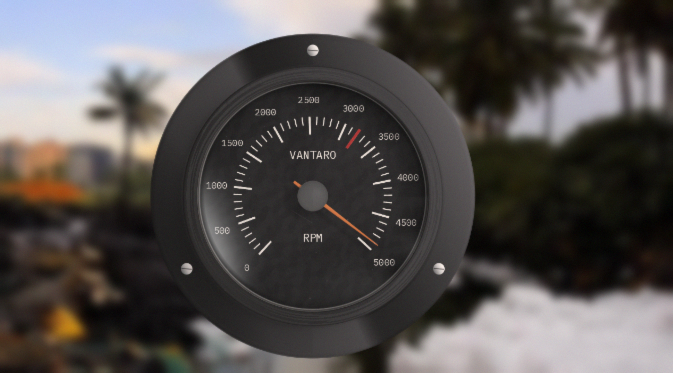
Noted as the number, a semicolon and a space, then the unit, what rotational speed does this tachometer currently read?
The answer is 4900; rpm
